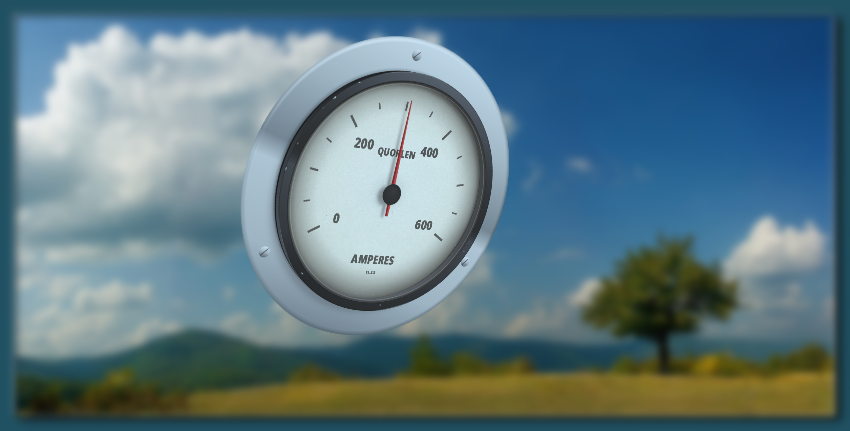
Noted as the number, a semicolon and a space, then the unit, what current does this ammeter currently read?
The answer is 300; A
